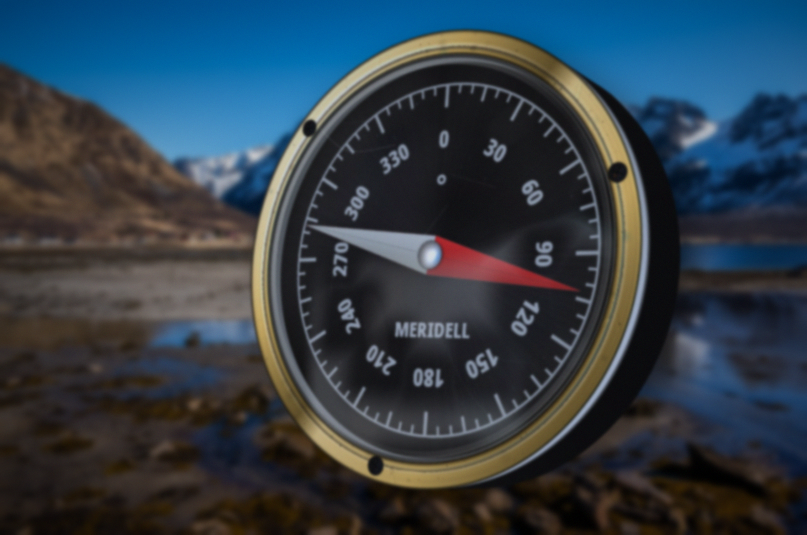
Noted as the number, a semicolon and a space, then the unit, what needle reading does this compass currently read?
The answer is 102.5; °
